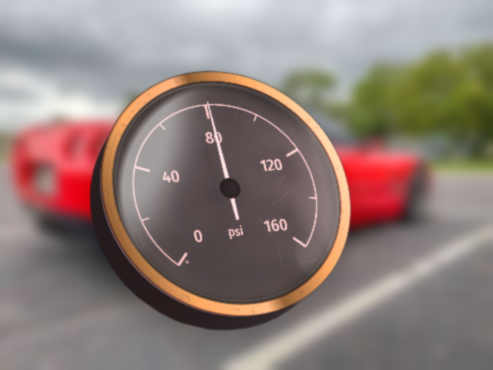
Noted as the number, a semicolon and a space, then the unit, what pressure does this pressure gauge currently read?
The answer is 80; psi
